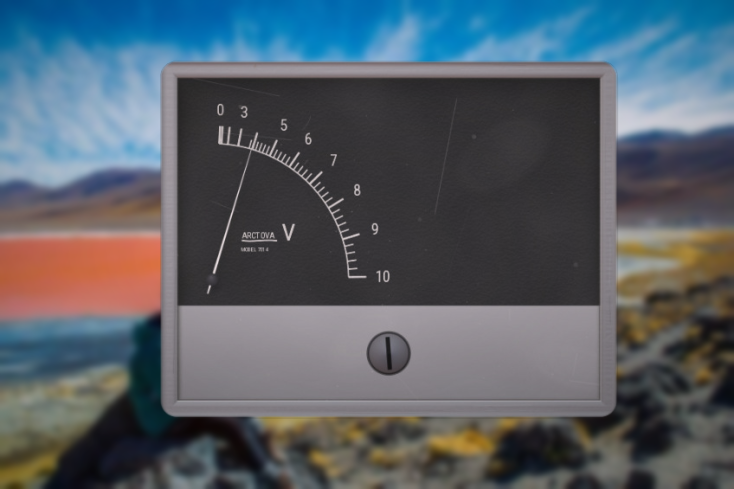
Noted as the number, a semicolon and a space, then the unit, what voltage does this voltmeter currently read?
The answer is 4; V
